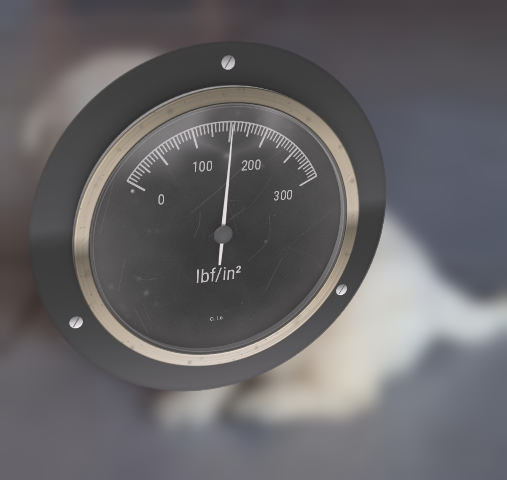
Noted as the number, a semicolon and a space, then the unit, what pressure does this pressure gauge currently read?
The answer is 150; psi
